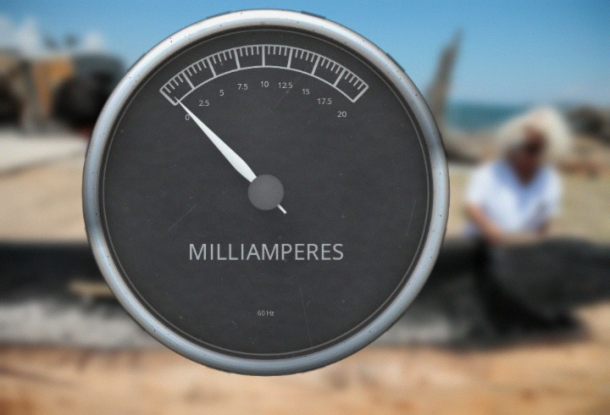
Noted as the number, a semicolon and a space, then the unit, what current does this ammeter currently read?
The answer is 0.5; mA
